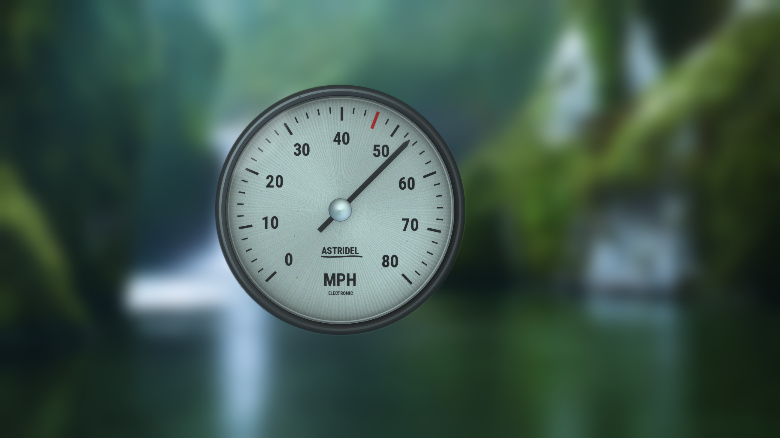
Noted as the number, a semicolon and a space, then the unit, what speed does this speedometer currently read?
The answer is 53; mph
